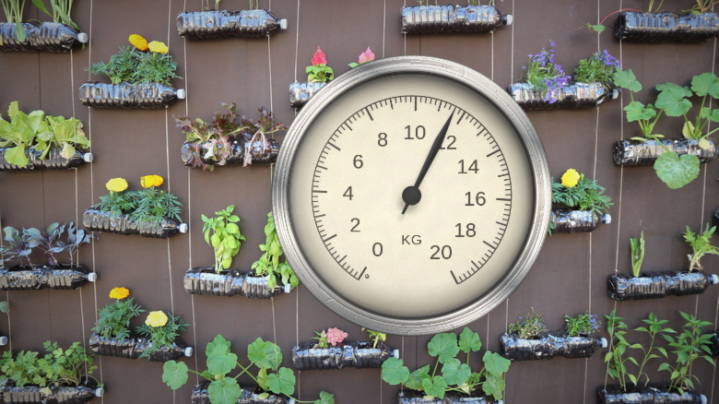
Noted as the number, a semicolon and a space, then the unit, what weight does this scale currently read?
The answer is 11.6; kg
